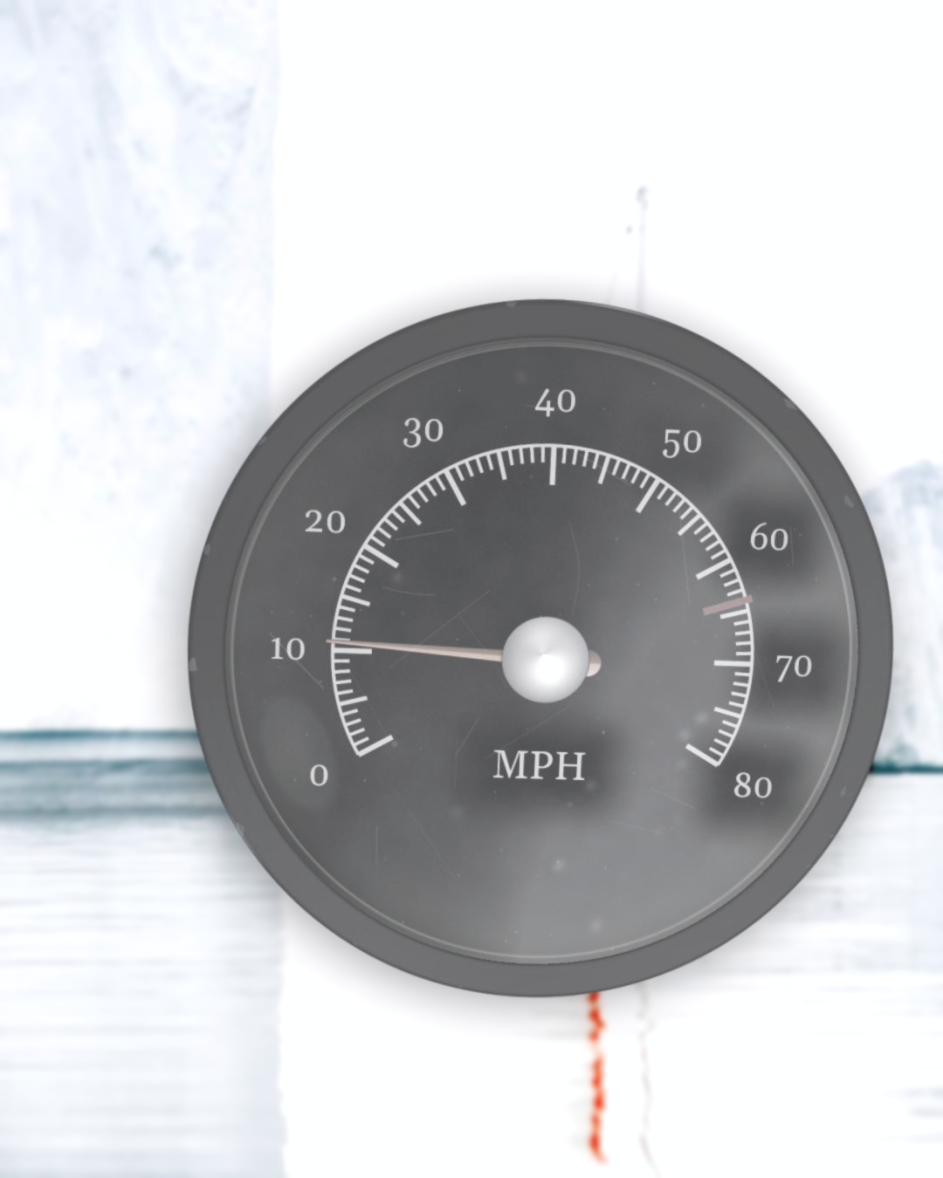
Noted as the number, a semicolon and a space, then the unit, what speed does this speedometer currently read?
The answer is 11; mph
